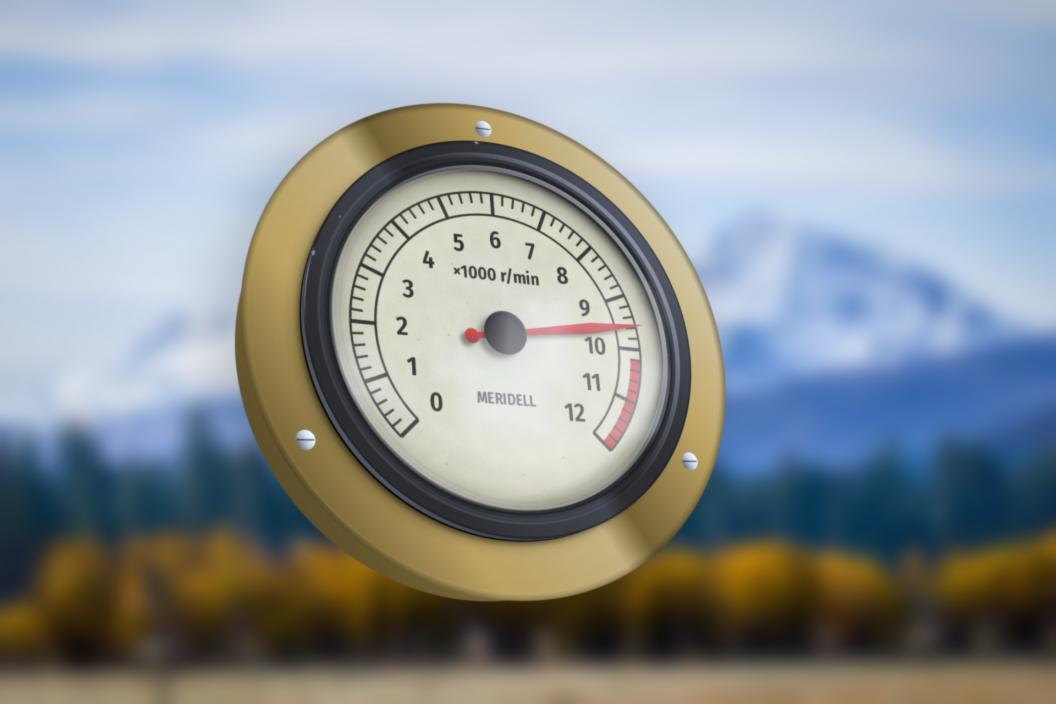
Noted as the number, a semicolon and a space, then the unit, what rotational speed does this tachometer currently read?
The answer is 9600; rpm
